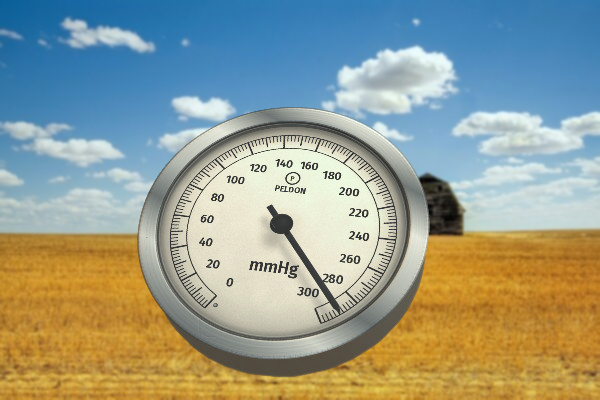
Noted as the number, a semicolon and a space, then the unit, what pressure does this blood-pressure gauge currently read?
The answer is 290; mmHg
